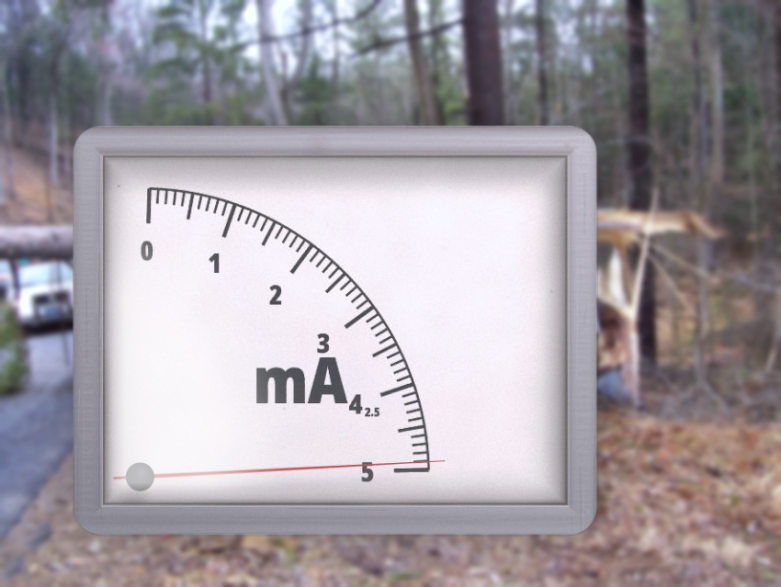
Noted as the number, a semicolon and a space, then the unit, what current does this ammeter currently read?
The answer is 4.9; mA
